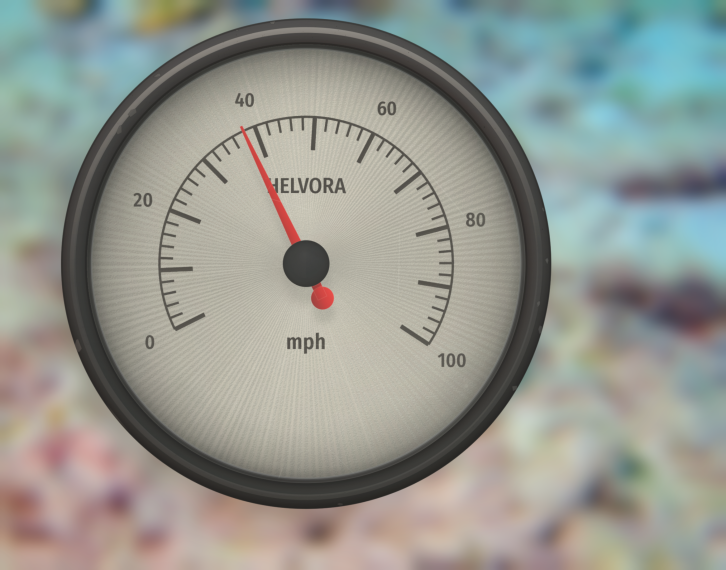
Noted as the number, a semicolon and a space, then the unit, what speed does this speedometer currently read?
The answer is 38; mph
